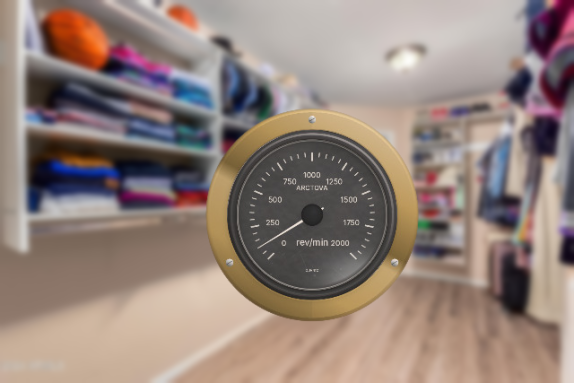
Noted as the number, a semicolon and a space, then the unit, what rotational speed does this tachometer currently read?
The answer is 100; rpm
